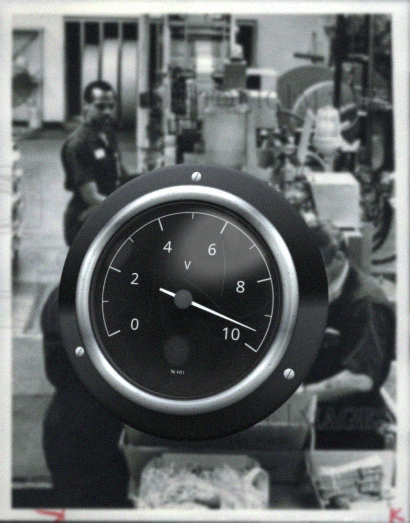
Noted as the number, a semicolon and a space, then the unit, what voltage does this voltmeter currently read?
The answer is 9.5; V
